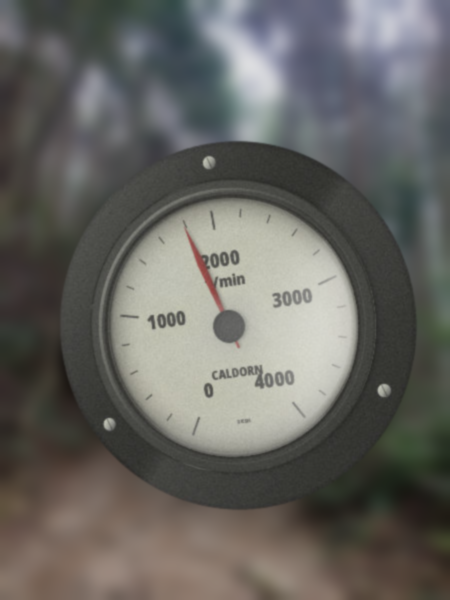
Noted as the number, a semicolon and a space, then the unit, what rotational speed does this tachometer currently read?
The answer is 1800; rpm
